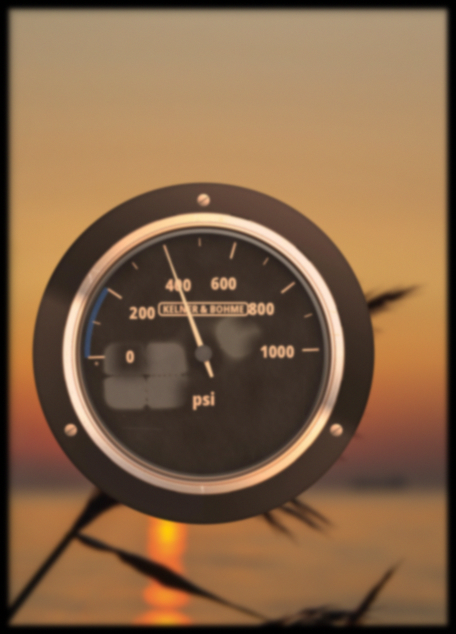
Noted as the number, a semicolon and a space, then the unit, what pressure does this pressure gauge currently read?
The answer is 400; psi
